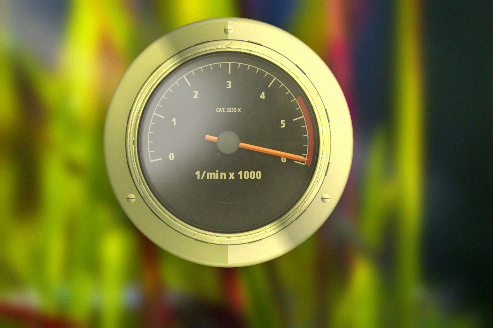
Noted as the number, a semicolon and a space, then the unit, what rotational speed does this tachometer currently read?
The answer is 5900; rpm
